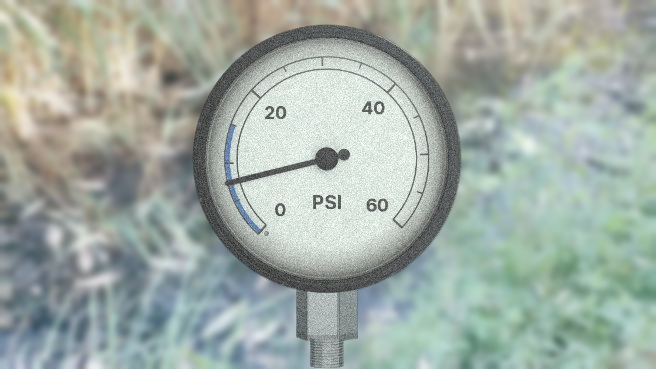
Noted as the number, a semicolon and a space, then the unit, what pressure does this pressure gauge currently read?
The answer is 7.5; psi
